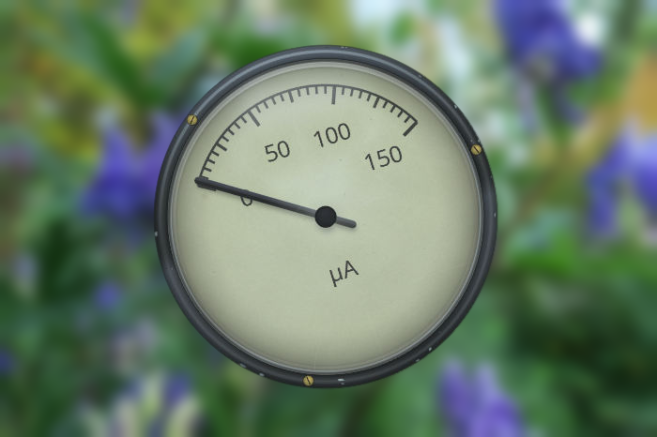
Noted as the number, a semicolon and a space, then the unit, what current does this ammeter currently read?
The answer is 2.5; µA
